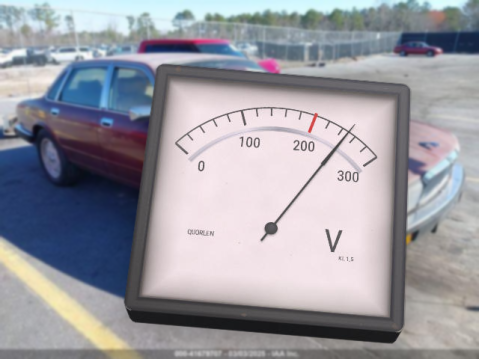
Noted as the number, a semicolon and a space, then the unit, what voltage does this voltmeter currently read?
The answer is 250; V
